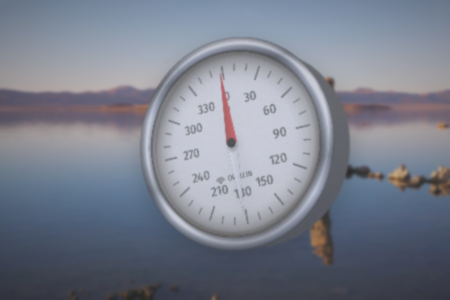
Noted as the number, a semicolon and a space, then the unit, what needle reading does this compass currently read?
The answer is 0; °
